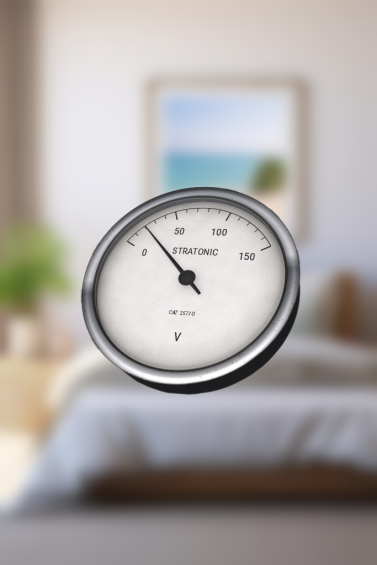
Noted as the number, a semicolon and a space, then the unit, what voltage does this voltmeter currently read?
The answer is 20; V
